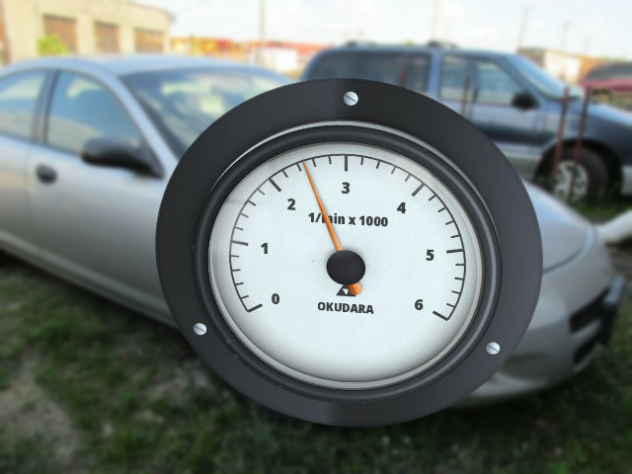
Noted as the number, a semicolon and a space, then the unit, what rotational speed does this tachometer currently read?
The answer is 2500; rpm
